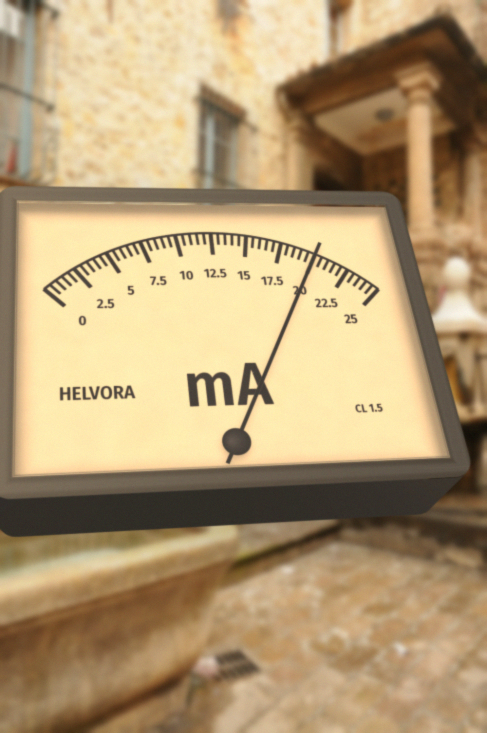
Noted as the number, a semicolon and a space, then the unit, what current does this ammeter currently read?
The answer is 20; mA
